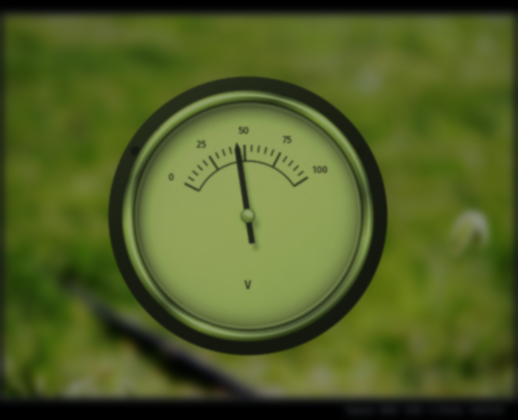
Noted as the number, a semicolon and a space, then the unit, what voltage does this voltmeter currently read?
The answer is 45; V
